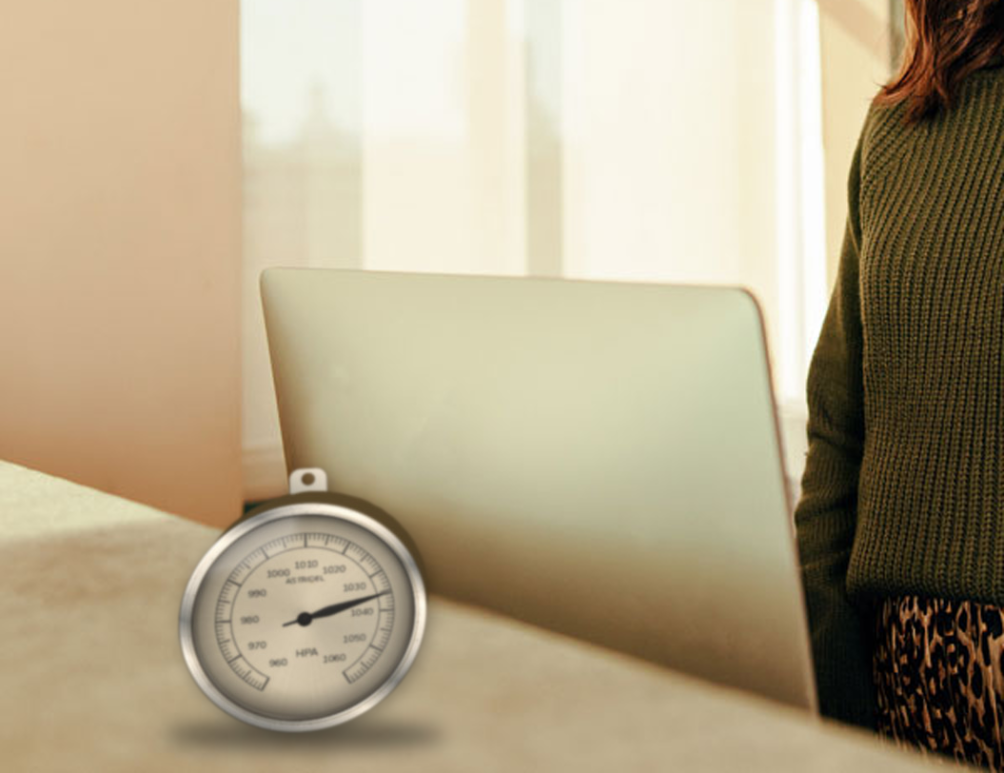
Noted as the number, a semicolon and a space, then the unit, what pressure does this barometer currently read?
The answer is 1035; hPa
